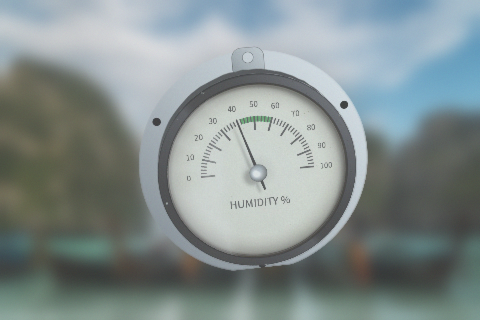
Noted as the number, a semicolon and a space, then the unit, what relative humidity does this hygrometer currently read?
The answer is 40; %
